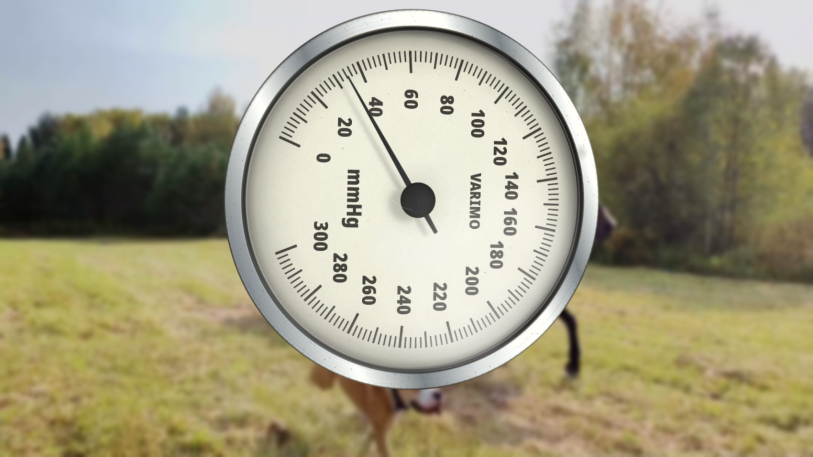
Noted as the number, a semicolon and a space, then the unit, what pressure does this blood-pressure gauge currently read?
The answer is 34; mmHg
